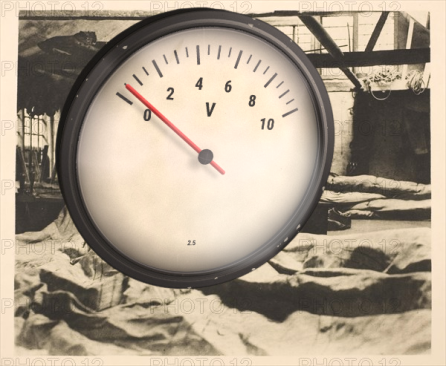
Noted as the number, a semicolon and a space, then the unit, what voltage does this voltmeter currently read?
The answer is 0.5; V
